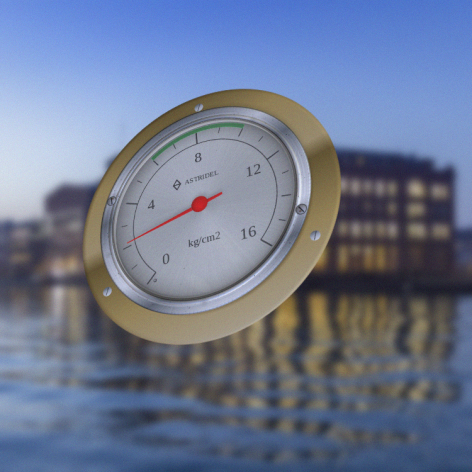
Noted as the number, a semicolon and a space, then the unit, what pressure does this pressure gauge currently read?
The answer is 2; kg/cm²
